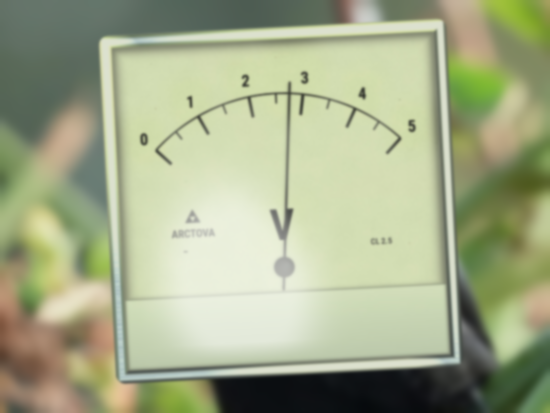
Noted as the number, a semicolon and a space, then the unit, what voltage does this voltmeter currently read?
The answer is 2.75; V
